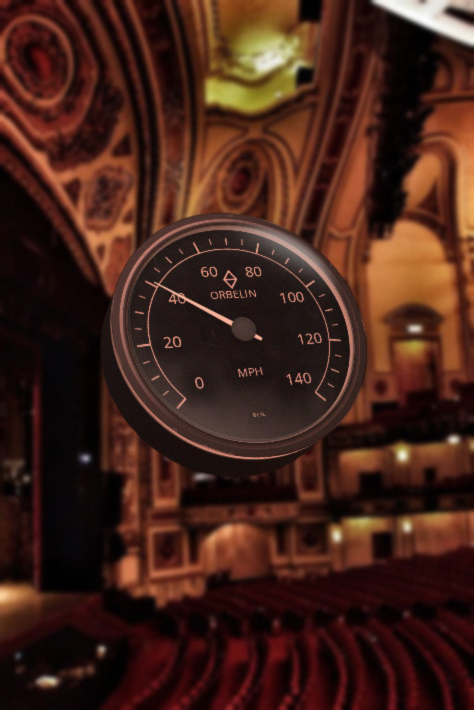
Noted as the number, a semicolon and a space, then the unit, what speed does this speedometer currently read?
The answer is 40; mph
